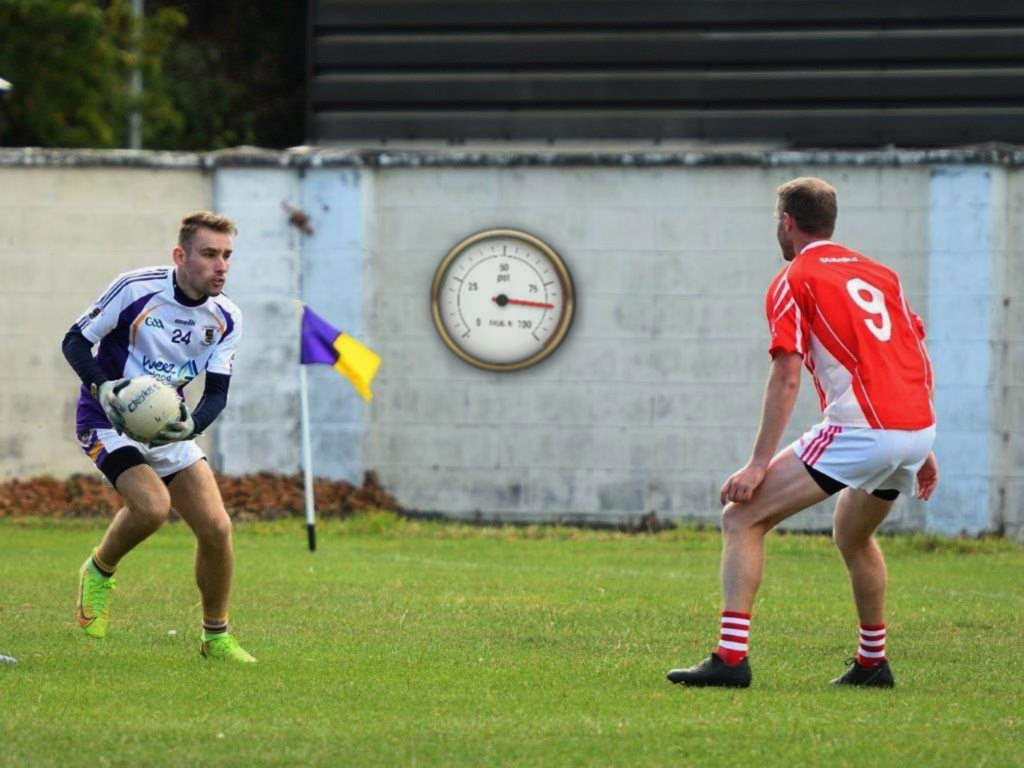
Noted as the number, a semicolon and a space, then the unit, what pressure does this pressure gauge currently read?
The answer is 85; psi
